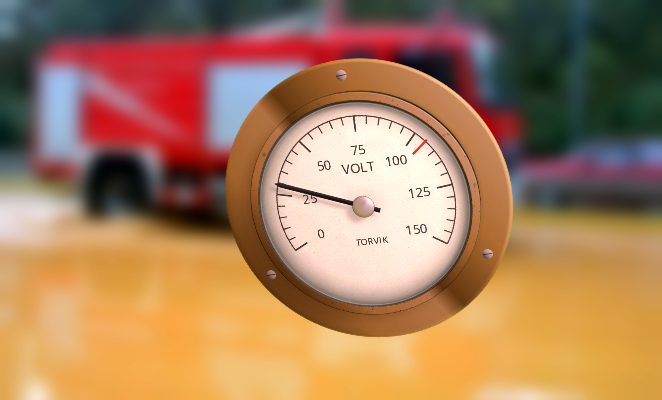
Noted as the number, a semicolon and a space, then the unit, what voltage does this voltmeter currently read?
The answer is 30; V
